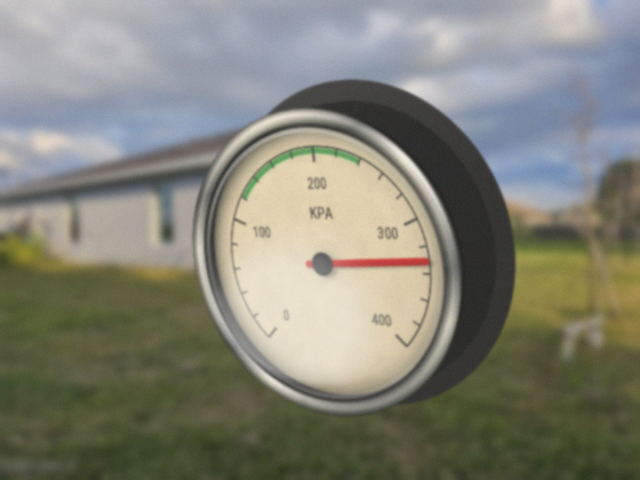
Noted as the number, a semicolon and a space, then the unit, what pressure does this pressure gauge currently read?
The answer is 330; kPa
